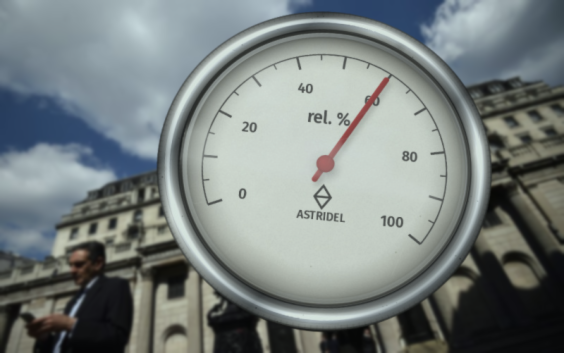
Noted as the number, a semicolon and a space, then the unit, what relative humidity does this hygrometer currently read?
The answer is 60; %
